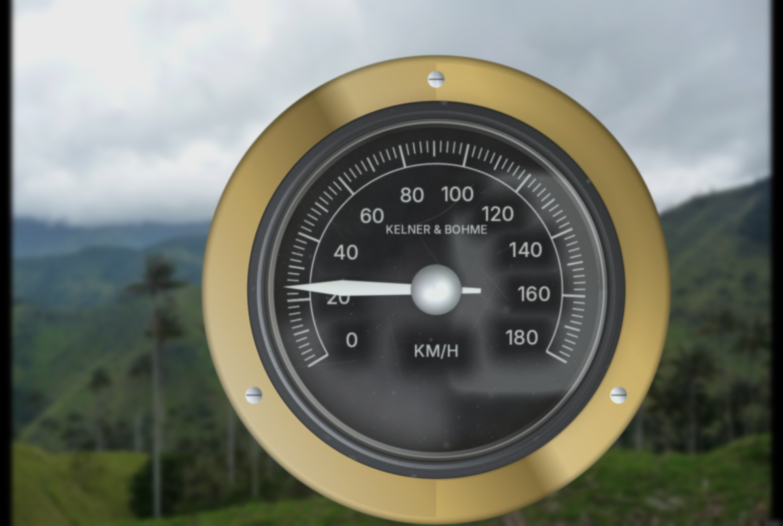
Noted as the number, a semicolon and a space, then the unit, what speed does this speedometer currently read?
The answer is 24; km/h
